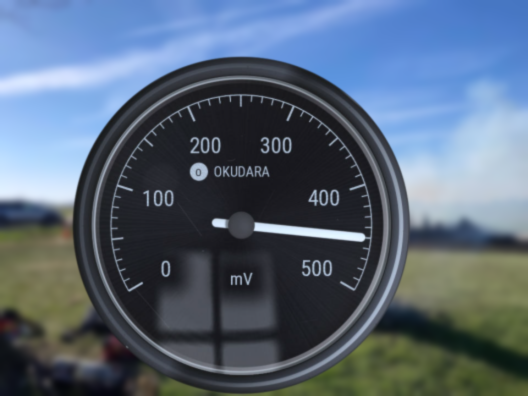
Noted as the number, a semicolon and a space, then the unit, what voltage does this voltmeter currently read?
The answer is 450; mV
